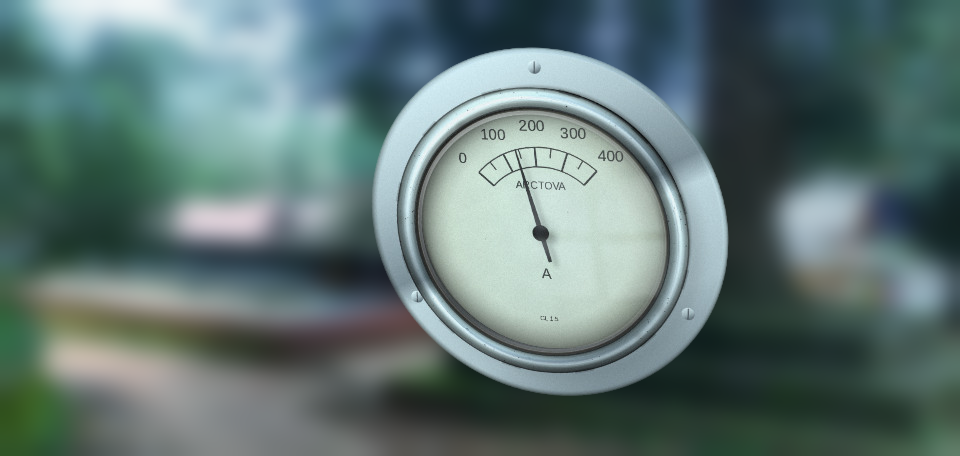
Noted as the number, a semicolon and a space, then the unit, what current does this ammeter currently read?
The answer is 150; A
